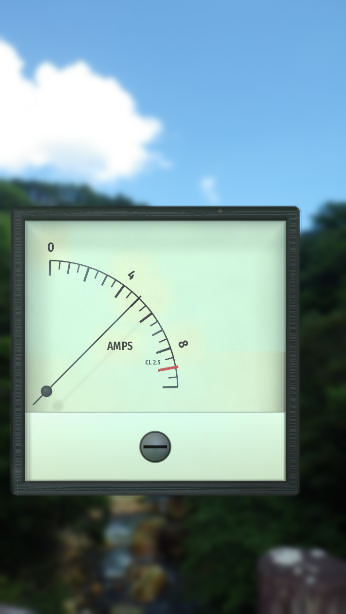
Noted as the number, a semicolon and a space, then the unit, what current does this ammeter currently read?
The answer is 5; A
